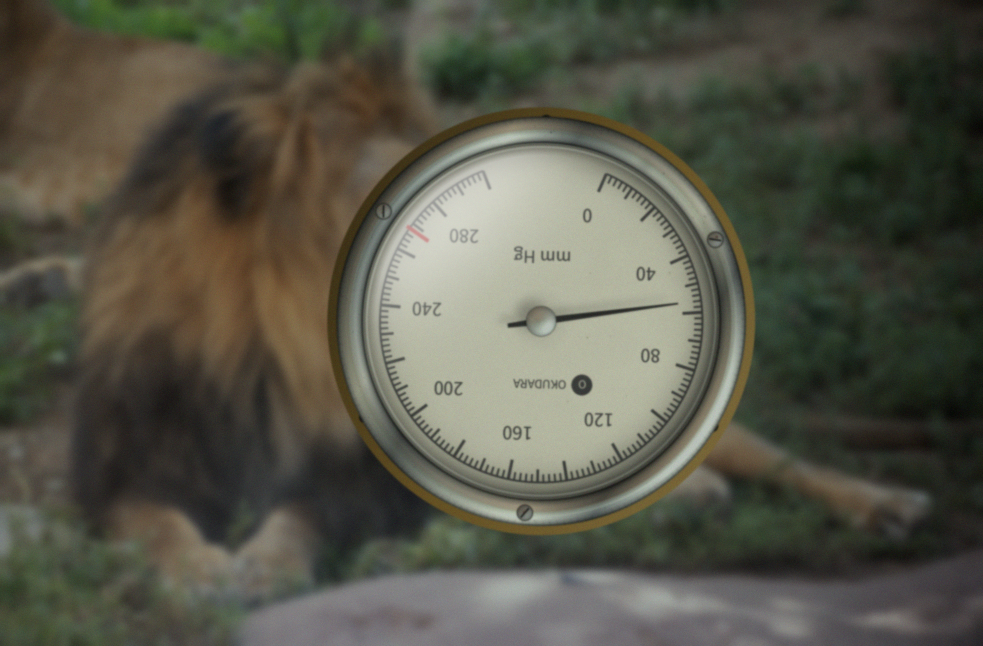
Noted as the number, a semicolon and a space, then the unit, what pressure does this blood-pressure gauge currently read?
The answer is 56; mmHg
